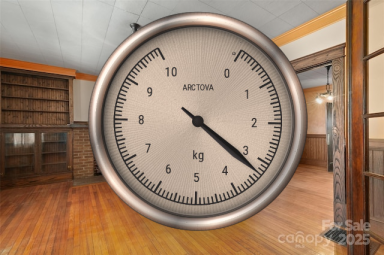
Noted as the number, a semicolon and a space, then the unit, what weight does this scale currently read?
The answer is 3.3; kg
